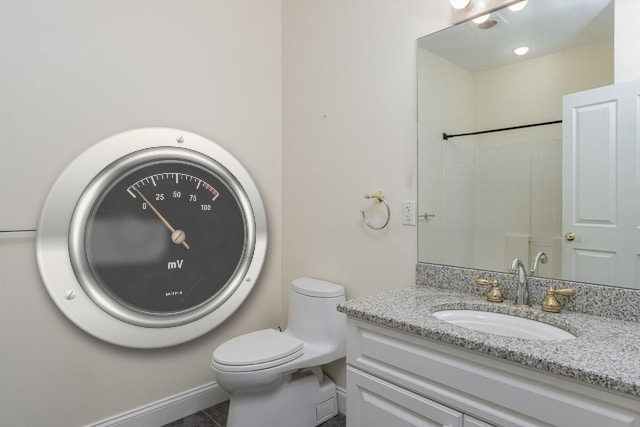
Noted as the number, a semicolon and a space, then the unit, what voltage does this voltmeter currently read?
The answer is 5; mV
